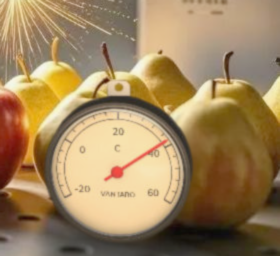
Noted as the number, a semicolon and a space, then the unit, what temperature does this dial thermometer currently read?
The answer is 38; °C
